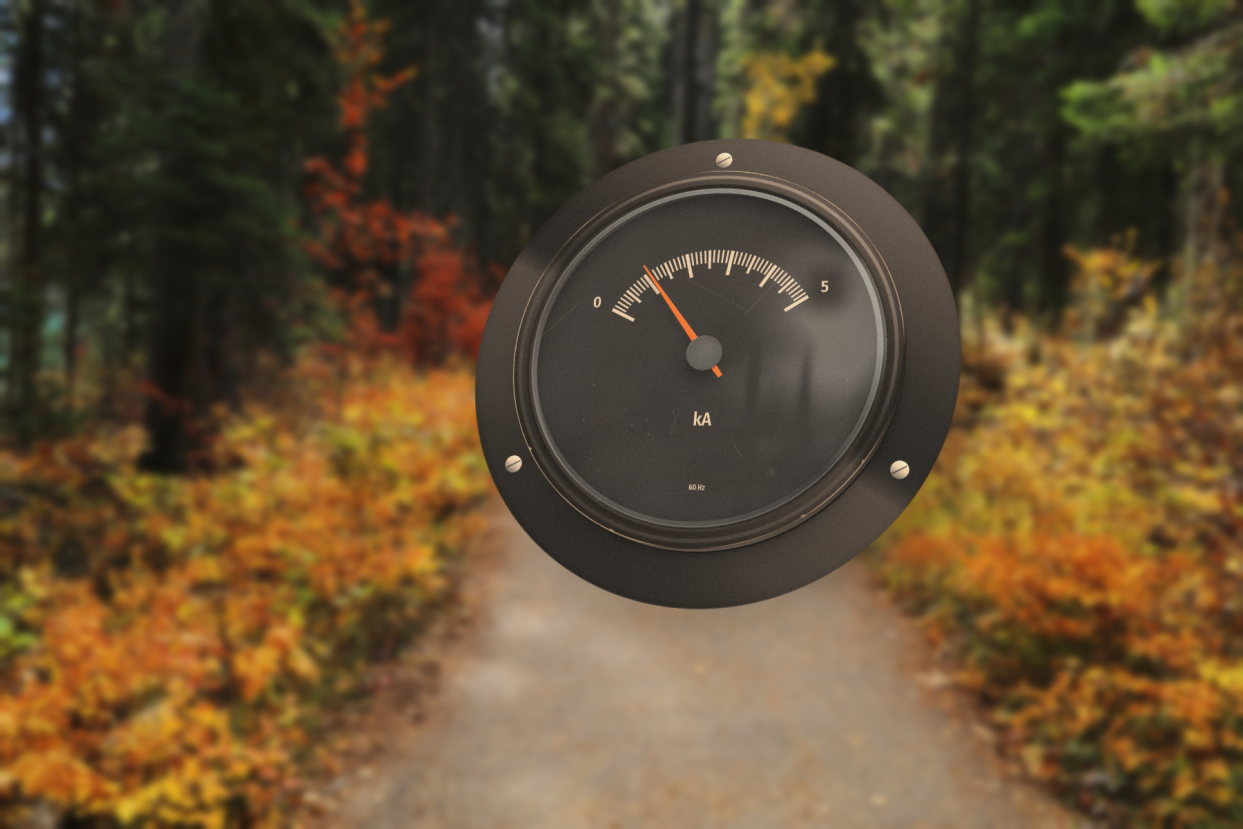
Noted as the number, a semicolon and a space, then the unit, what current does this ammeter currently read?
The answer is 1.1; kA
